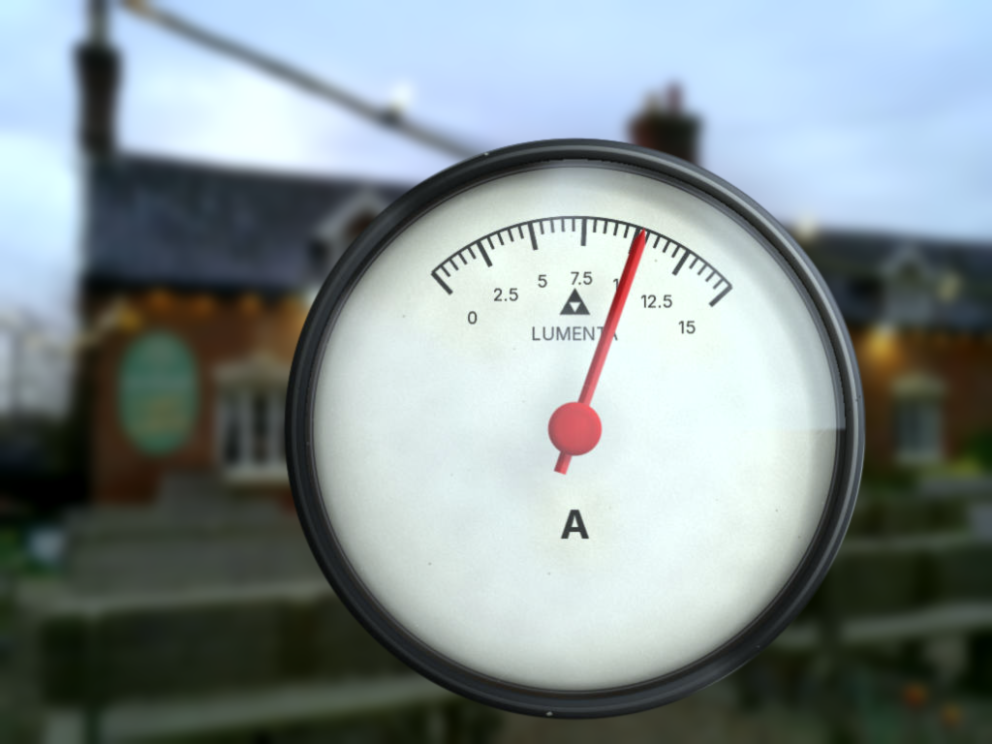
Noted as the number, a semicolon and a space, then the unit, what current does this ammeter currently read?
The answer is 10.25; A
